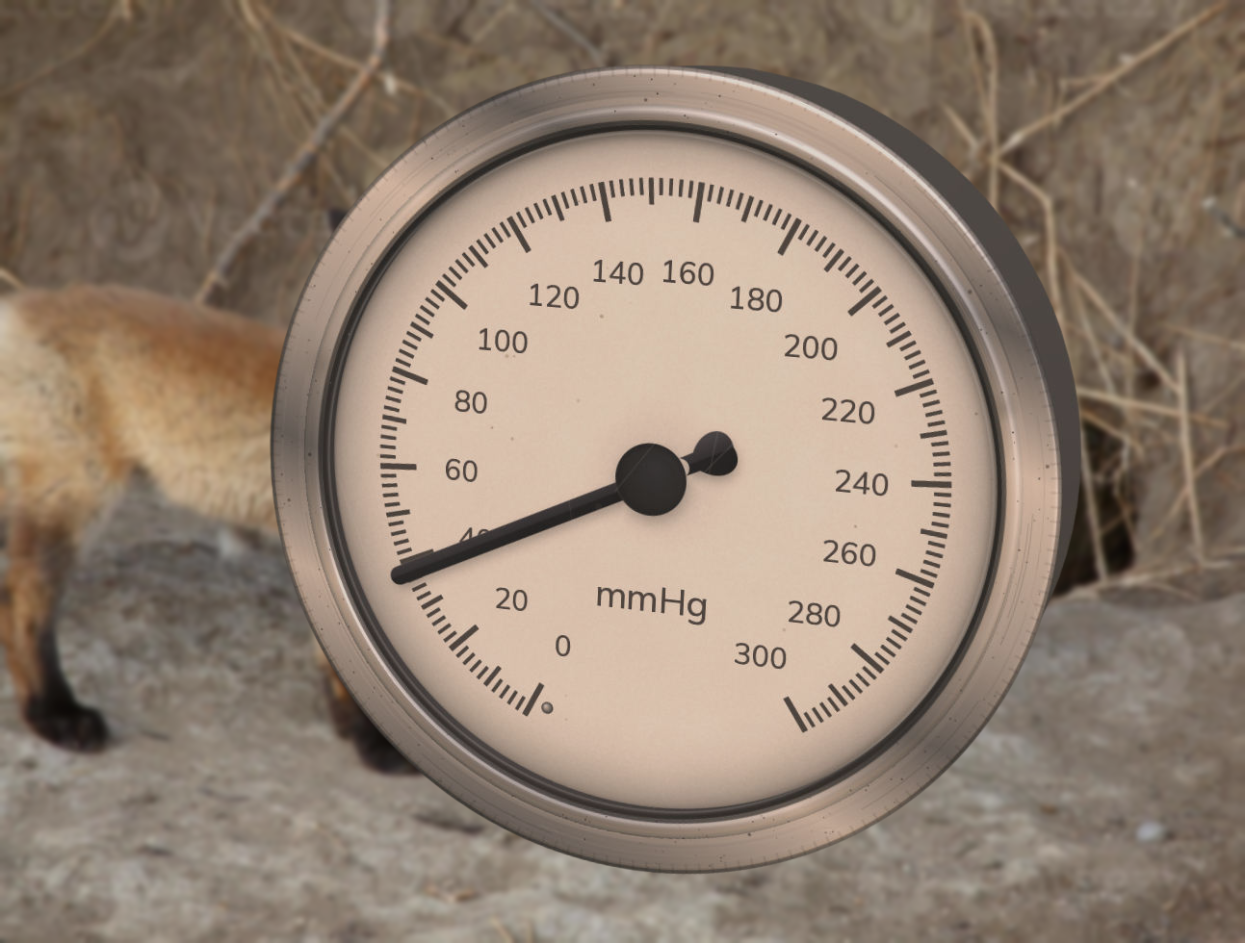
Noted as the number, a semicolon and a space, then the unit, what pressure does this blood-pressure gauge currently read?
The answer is 38; mmHg
